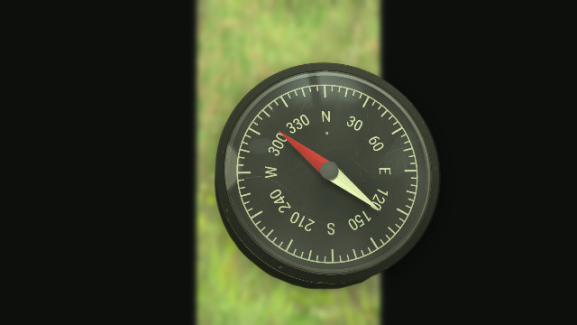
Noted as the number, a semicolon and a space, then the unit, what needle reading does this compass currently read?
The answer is 310; °
